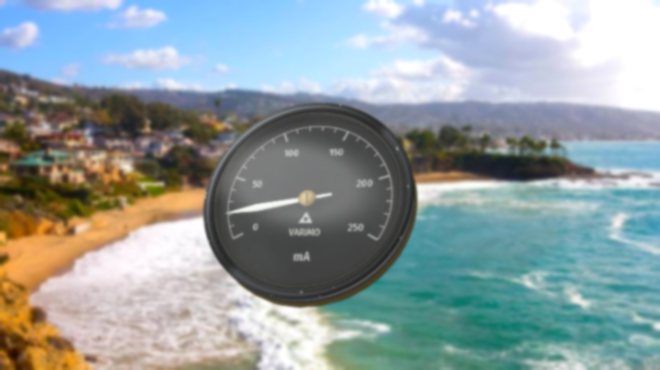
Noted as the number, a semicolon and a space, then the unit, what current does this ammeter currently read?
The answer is 20; mA
